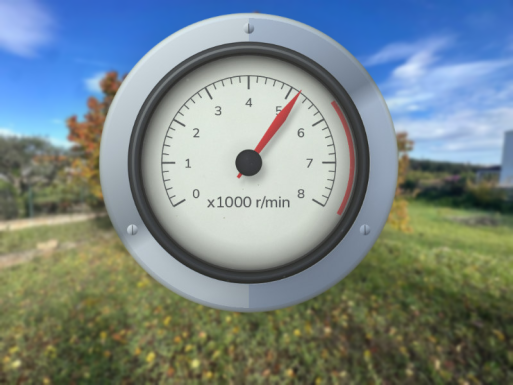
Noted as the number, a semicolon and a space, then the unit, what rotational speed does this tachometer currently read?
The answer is 5200; rpm
